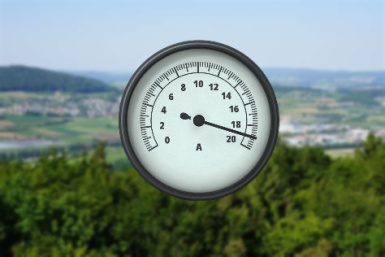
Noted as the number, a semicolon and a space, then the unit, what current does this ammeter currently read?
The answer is 19; A
